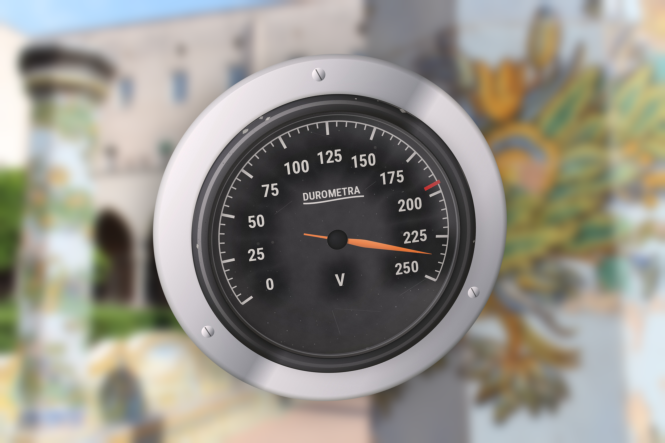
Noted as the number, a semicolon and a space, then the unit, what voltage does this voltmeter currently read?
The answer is 235; V
